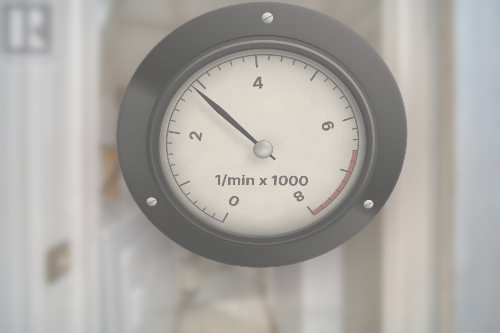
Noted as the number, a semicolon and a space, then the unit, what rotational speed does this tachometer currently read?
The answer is 2900; rpm
